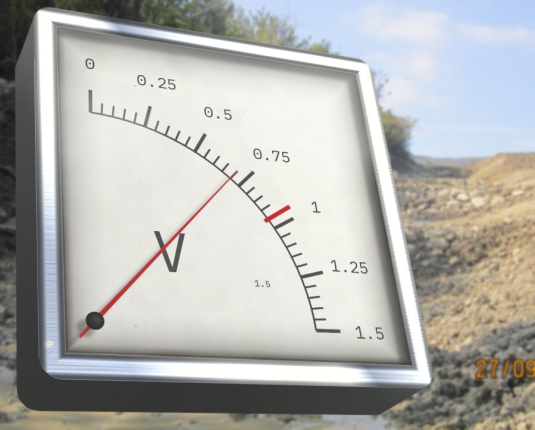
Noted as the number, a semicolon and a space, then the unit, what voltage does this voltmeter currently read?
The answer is 0.7; V
